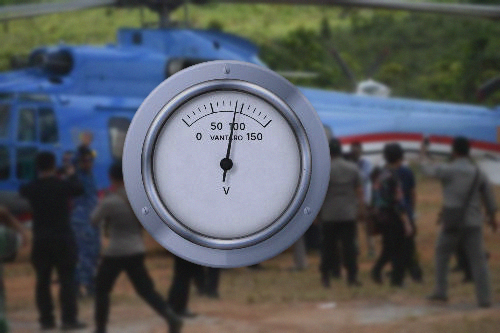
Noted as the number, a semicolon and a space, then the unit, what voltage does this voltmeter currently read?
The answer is 90; V
